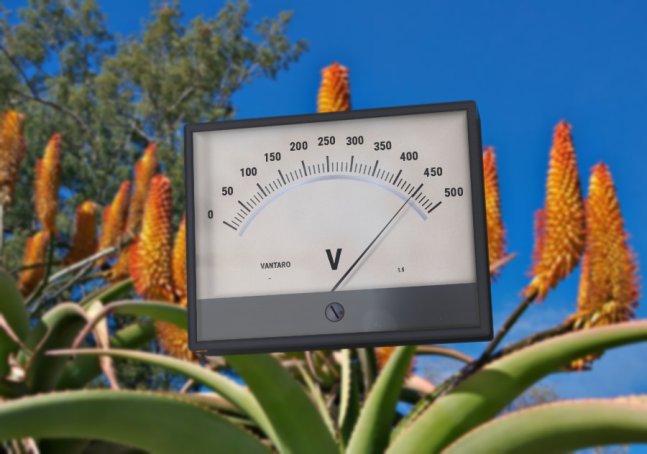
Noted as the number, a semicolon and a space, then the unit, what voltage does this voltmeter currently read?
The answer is 450; V
